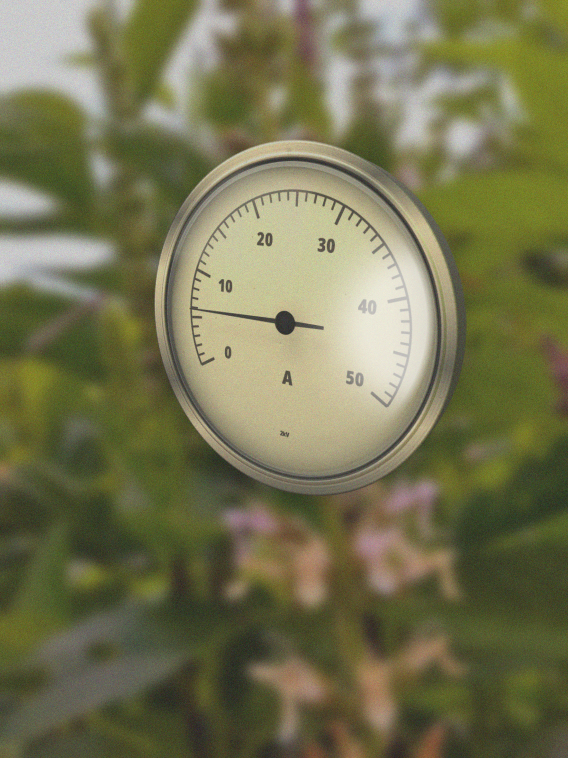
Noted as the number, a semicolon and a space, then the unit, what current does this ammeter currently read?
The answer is 6; A
